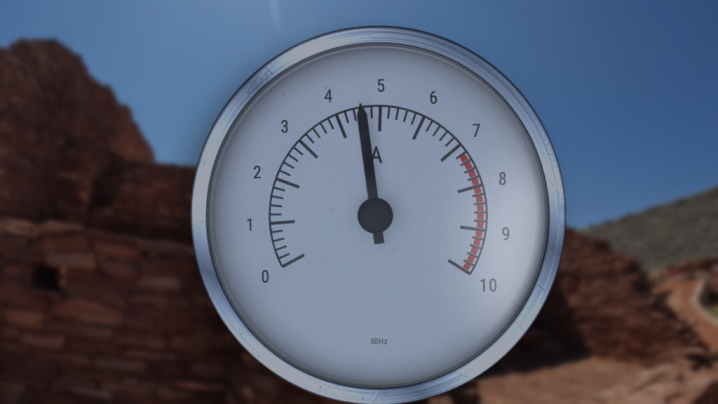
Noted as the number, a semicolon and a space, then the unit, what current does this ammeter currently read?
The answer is 4.6; A
